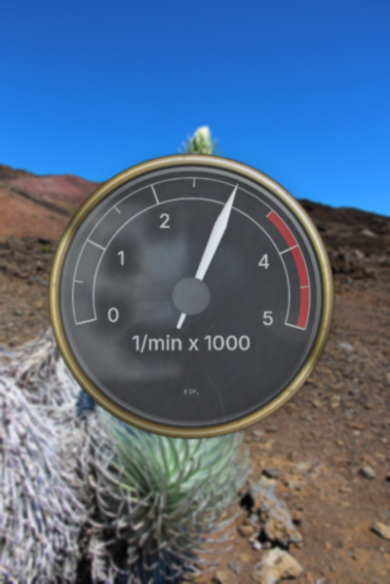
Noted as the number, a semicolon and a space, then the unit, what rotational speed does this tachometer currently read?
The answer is 3000; rpm
